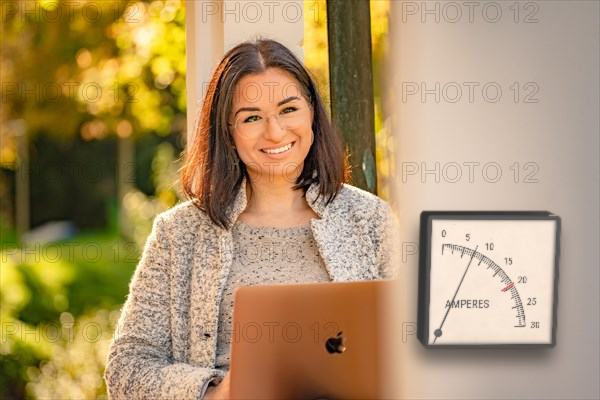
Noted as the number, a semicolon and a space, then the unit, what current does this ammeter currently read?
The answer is 7.5; A
